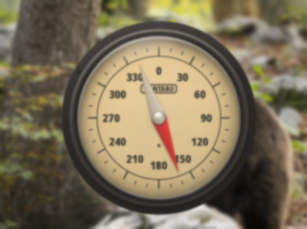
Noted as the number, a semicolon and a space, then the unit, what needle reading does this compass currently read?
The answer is 160; °
